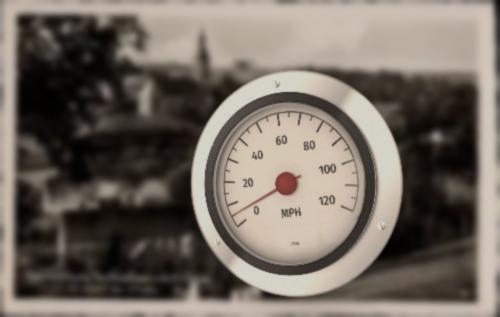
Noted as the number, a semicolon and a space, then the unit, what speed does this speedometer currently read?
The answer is 5; mph
